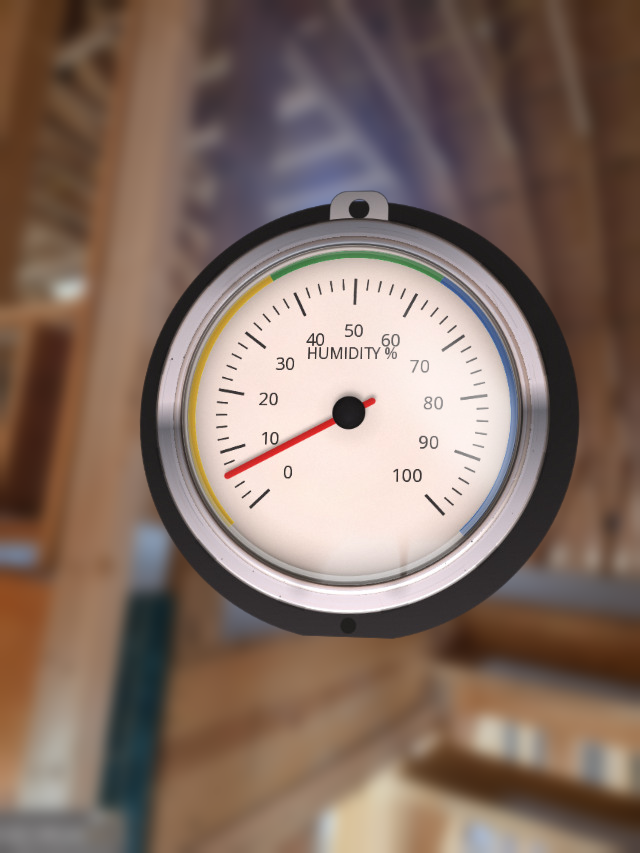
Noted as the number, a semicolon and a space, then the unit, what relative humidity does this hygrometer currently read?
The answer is 6; %
